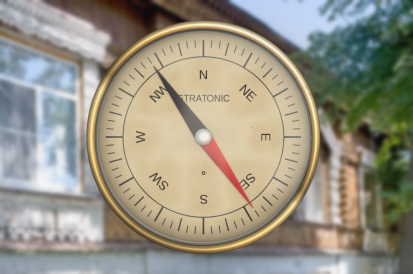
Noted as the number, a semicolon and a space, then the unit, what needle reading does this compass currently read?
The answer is 145; °
